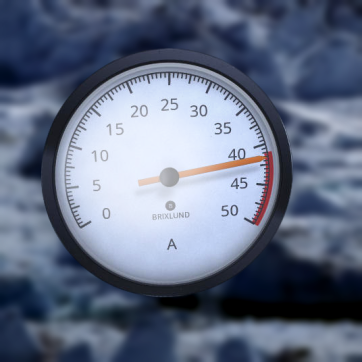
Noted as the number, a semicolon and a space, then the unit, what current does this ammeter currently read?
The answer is 41.5; A
